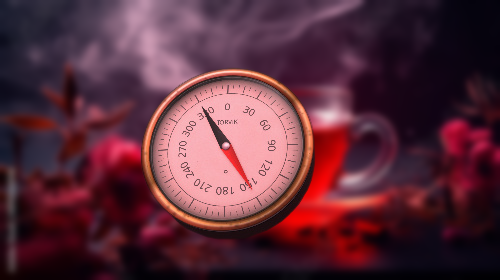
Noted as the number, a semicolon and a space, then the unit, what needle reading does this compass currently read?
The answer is 150; °
